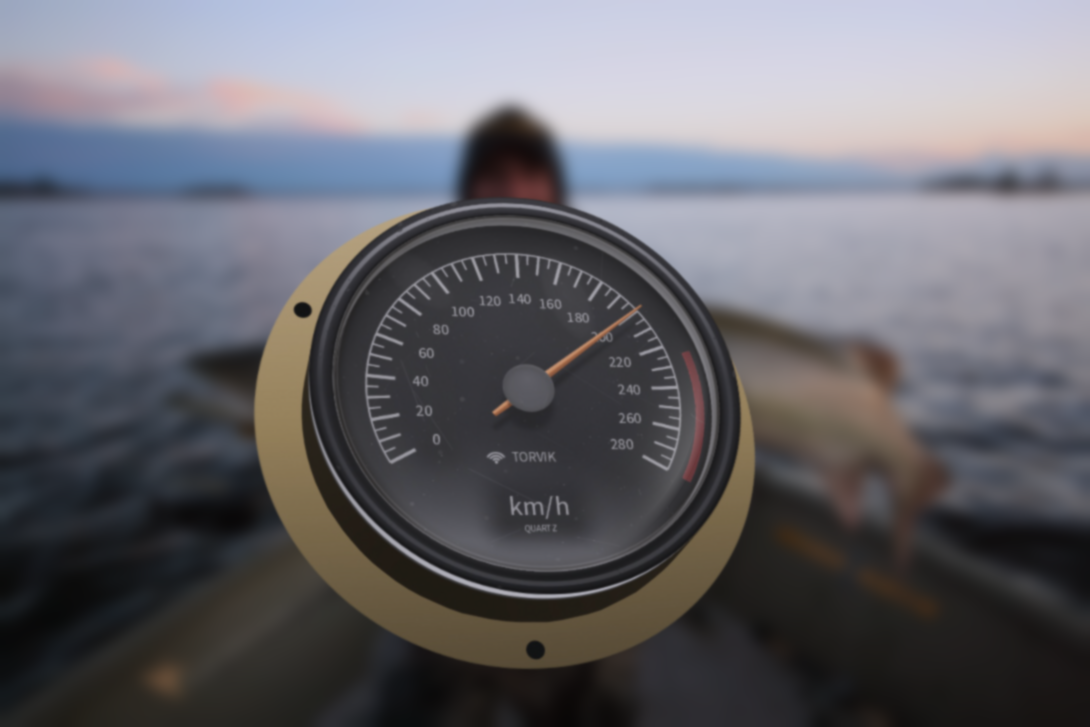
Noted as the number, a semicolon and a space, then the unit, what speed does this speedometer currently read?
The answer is 200; km/h
